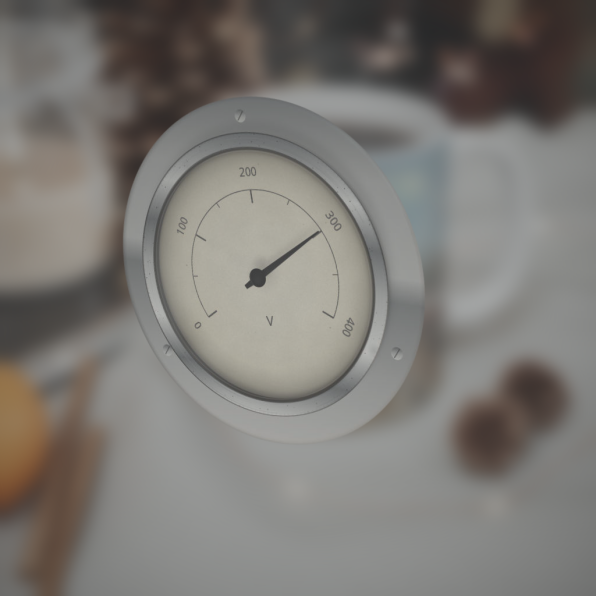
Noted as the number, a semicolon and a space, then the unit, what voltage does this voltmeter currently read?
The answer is 300; V
